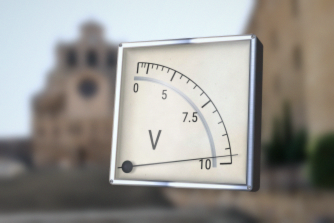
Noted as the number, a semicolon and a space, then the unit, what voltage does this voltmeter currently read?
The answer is 9.75; V
